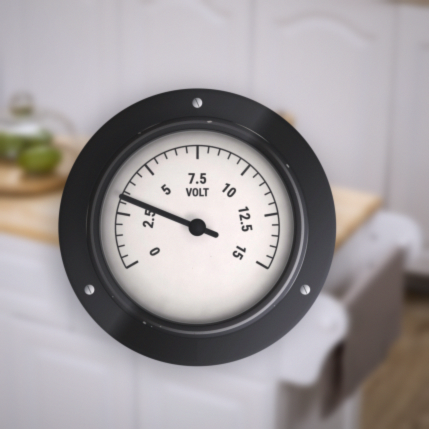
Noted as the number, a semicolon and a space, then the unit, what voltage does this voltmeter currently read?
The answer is 3.25; V
